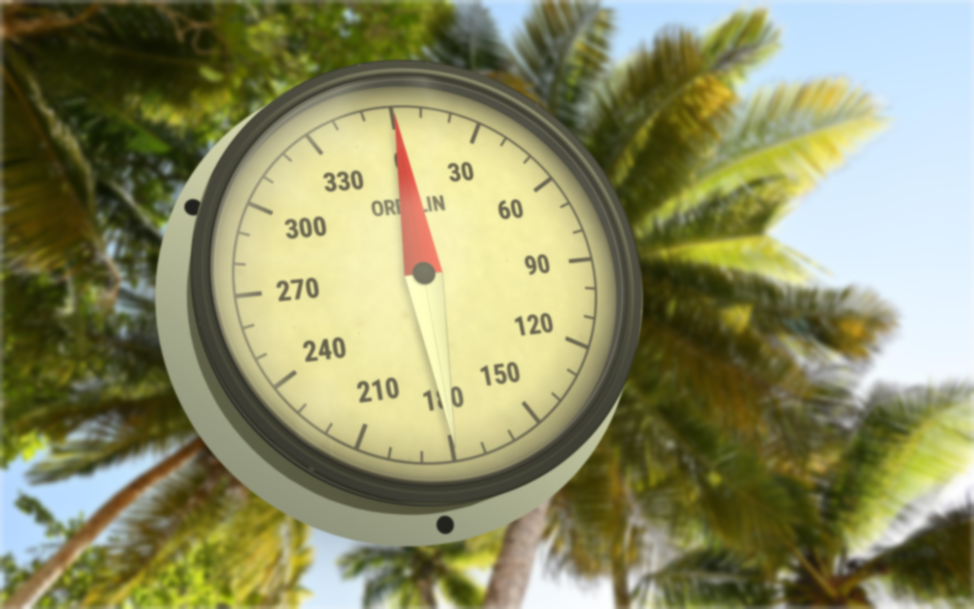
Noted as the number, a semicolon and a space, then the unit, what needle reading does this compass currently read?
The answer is 0; °
